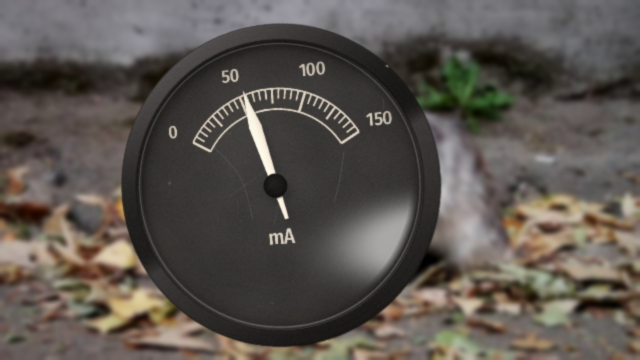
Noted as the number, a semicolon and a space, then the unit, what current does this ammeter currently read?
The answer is 55; mA
